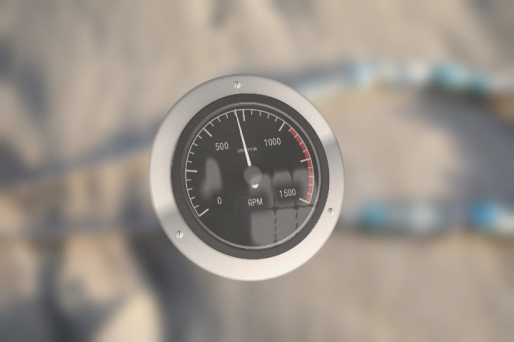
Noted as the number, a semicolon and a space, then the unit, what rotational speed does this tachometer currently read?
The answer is 700; rpm
